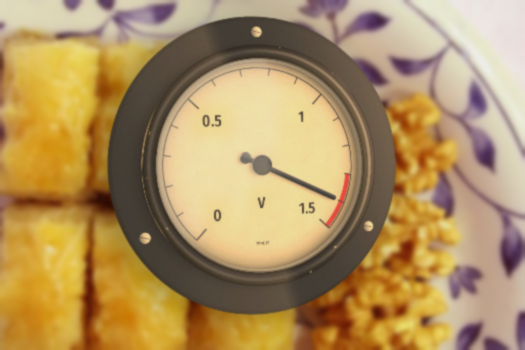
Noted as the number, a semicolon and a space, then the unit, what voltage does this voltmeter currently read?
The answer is 1.4; V
